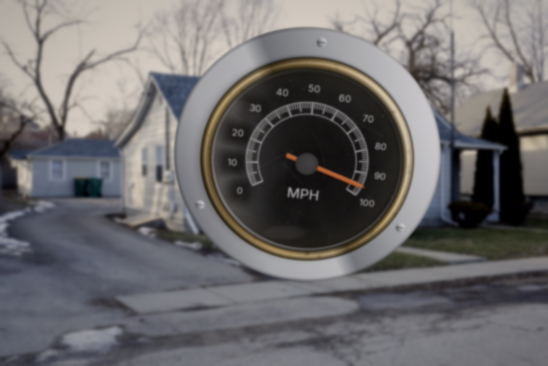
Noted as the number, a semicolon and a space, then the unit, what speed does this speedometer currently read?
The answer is 95; mph
